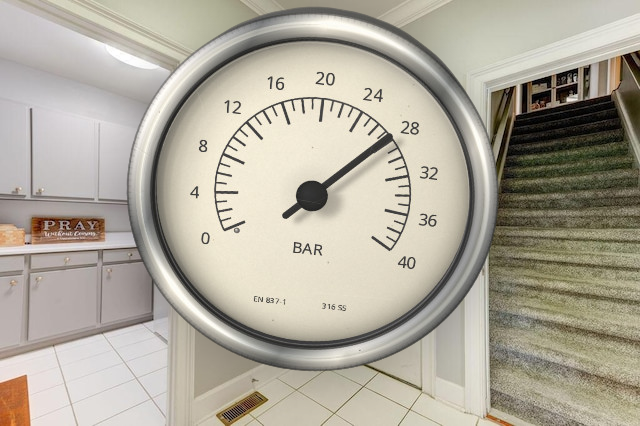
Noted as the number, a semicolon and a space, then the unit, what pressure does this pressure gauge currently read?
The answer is 27.5; bar
